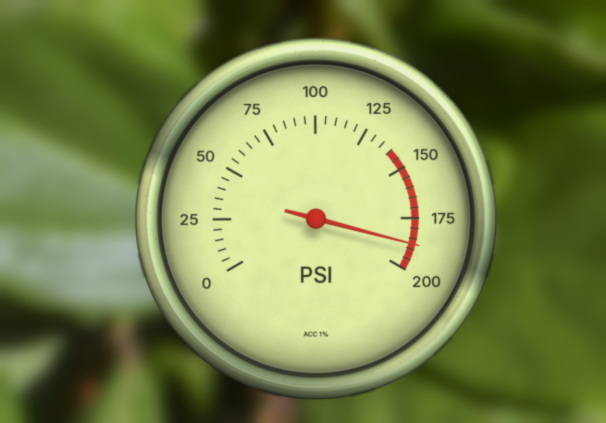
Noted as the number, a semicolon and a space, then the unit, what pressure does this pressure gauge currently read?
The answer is 187.5; psi
